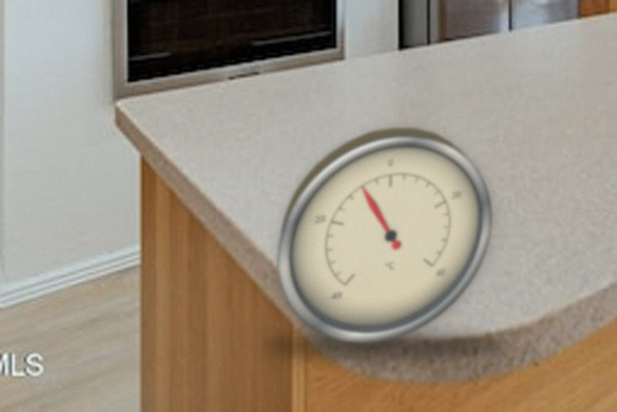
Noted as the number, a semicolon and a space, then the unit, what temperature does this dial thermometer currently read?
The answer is -8; °C
